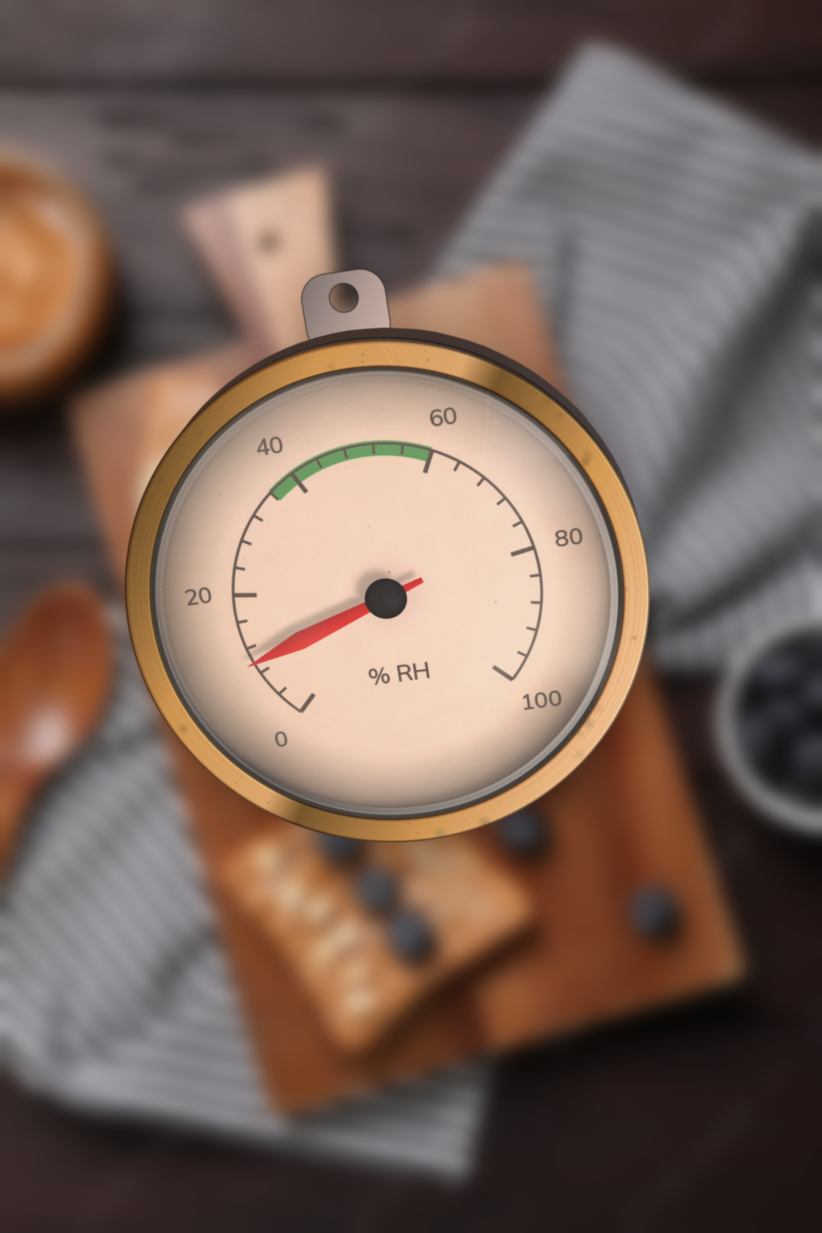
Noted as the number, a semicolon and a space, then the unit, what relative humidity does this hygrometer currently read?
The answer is 10; %
